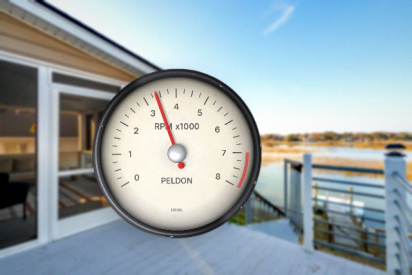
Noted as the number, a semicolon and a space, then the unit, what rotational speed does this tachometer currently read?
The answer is 3375; rpm
